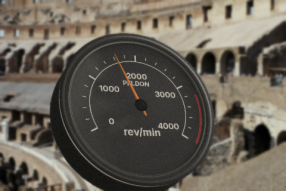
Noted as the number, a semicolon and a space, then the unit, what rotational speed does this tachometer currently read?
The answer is 1600; rpm
